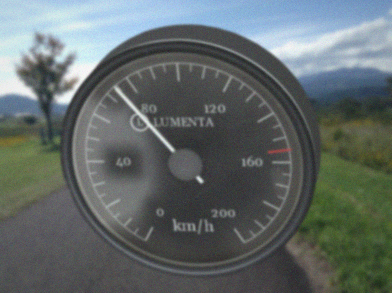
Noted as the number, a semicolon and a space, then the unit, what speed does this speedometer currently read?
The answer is 75; km/h
